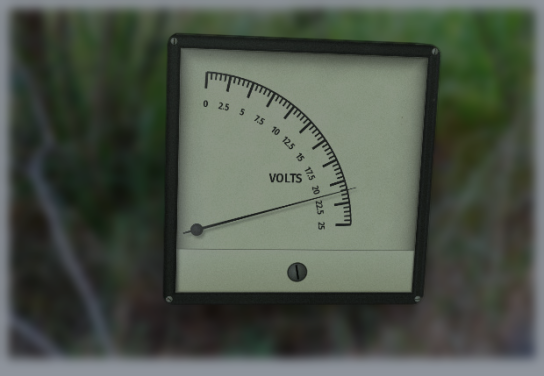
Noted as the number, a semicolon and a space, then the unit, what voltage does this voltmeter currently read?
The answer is 21; V
